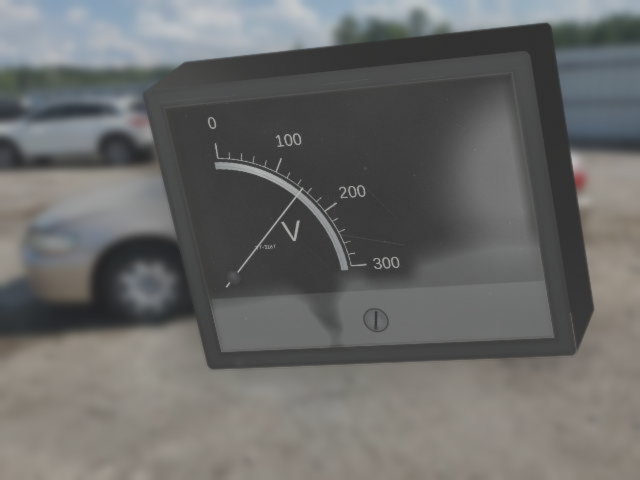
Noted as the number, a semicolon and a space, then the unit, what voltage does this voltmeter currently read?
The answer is 150; V
